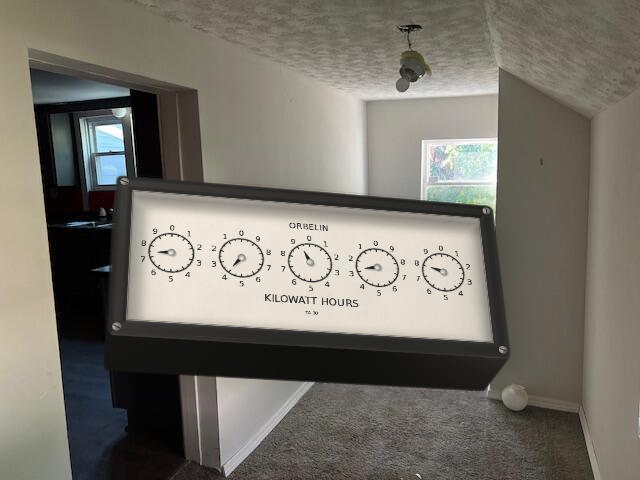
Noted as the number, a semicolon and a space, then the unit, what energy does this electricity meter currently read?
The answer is 73928; kWh
